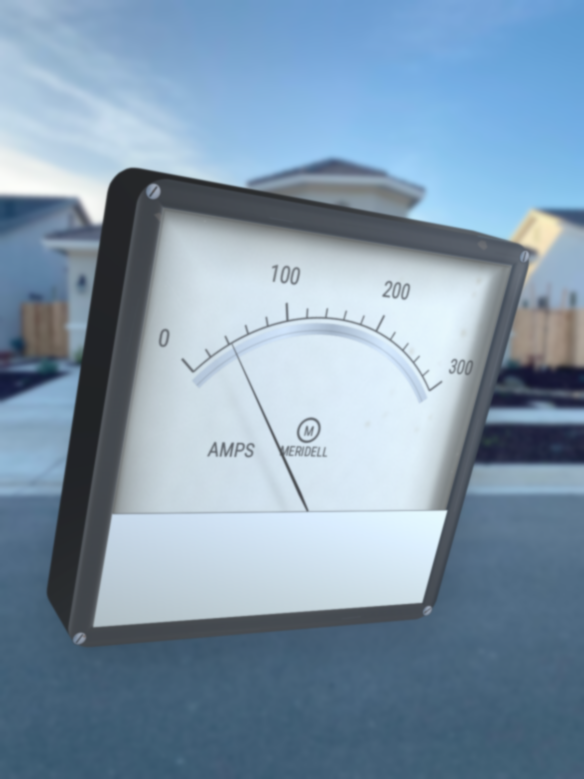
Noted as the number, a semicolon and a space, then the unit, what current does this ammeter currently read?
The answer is 40; A
